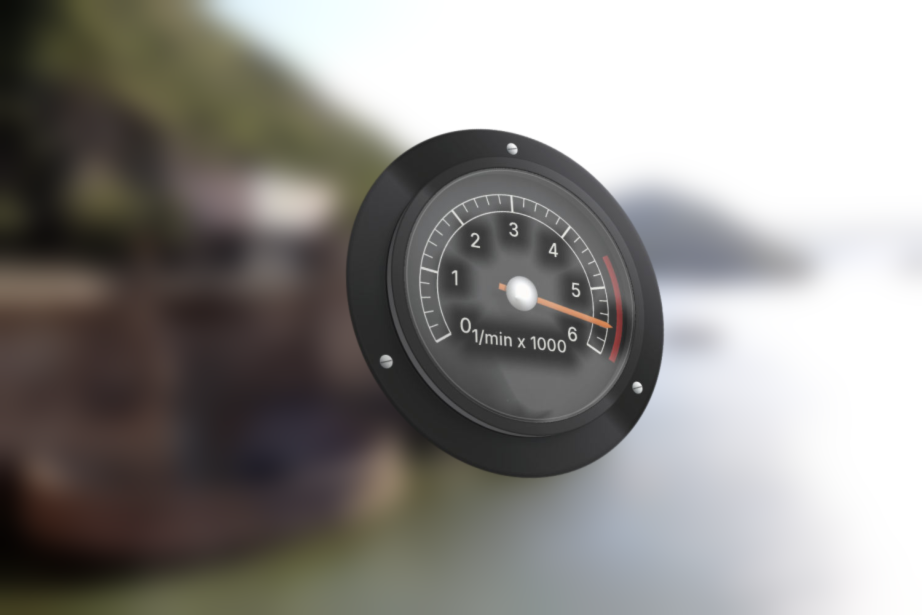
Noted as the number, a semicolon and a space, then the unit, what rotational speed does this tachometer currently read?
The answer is 5600; rpm
